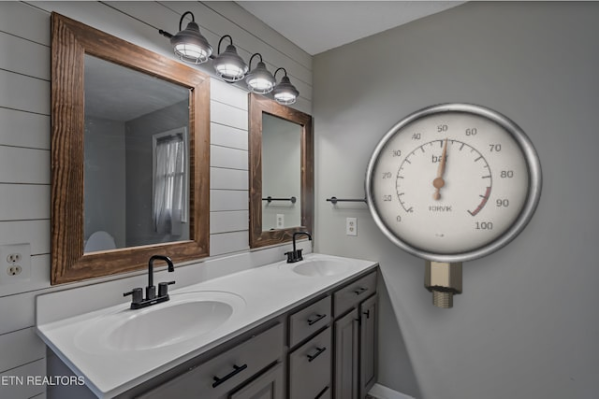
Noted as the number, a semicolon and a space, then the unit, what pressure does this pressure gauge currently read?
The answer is 52.5; bar
